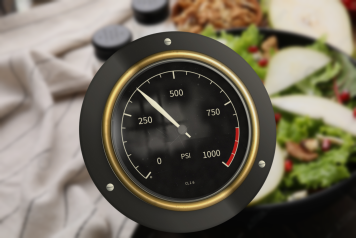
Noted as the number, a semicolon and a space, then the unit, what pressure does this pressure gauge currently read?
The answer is 350; psi
